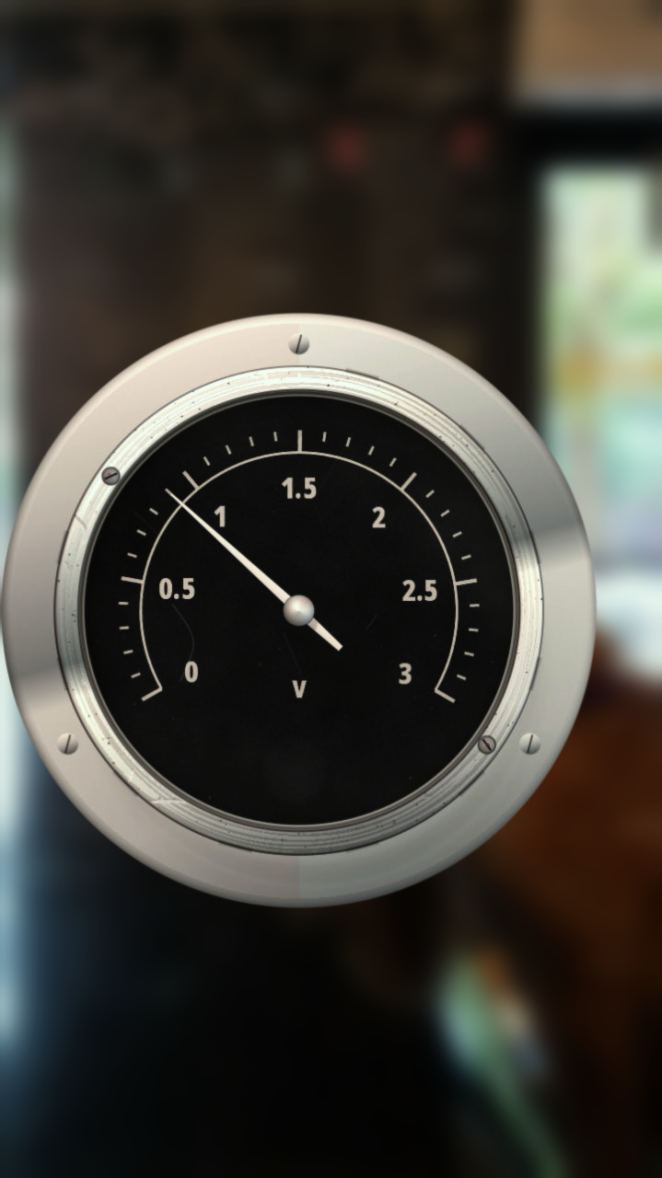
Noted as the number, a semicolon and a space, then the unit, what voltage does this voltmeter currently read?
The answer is 0.9; V
